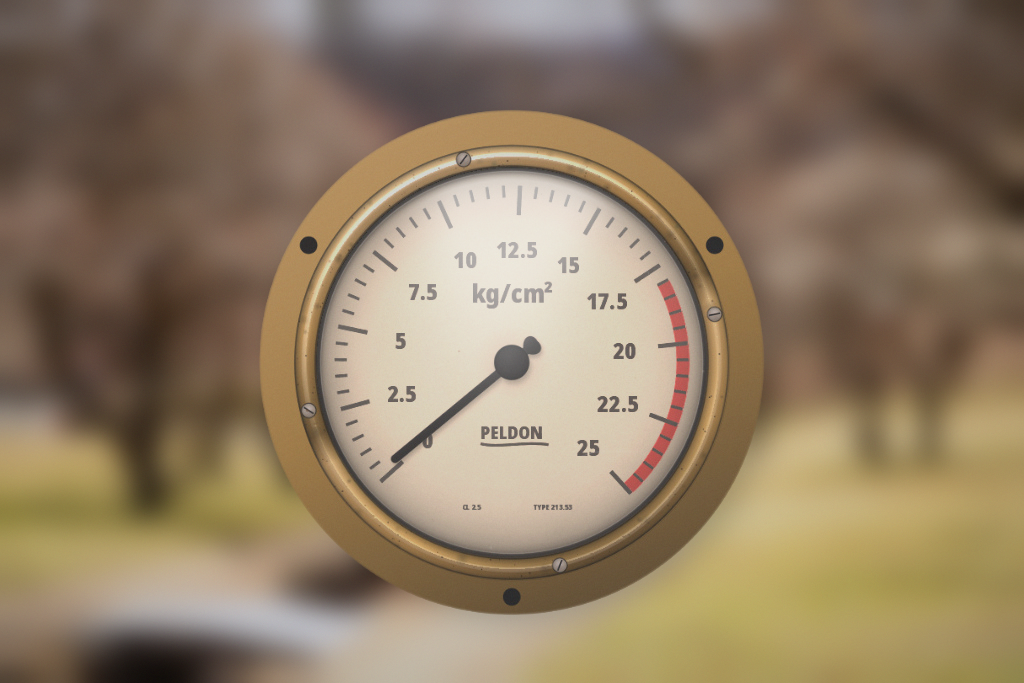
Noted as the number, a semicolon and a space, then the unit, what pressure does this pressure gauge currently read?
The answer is 0.25; kg/cm²
